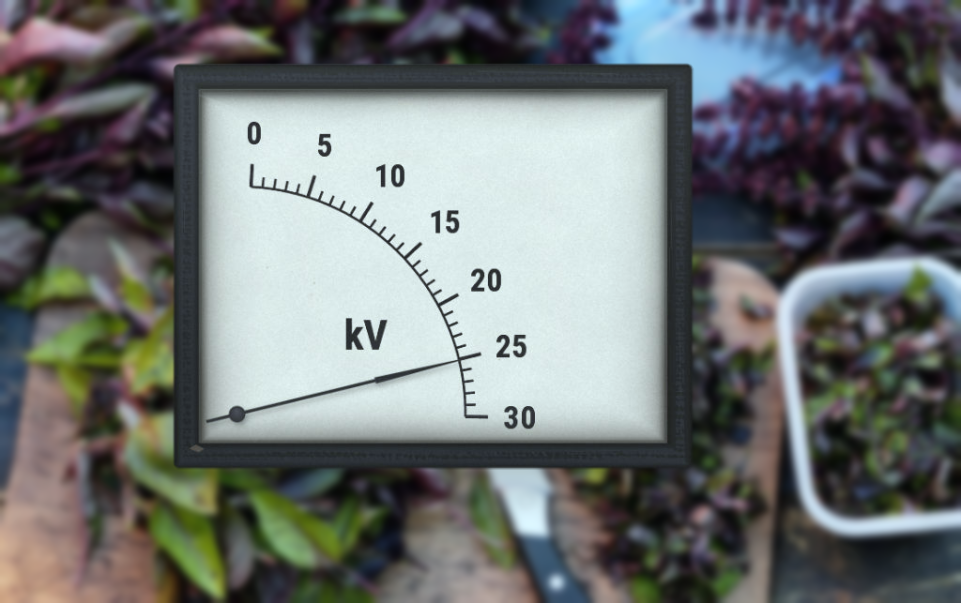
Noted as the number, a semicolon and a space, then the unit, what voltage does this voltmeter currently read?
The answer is 25; kV
